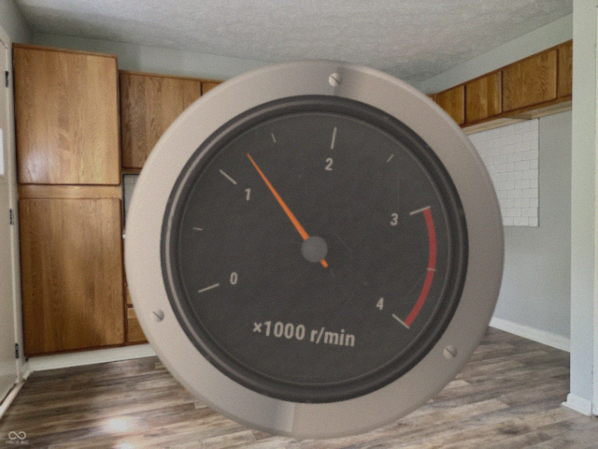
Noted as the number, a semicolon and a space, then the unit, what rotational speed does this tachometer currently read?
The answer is 1250; rpm
